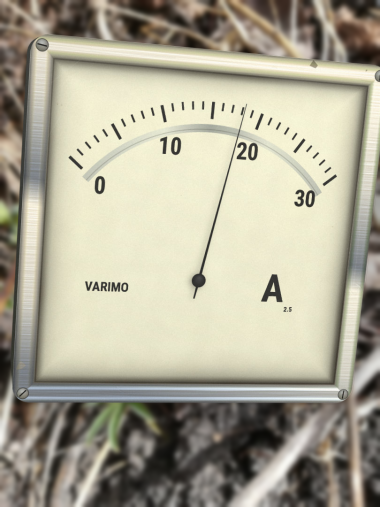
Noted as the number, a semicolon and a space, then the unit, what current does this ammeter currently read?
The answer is 18; A
